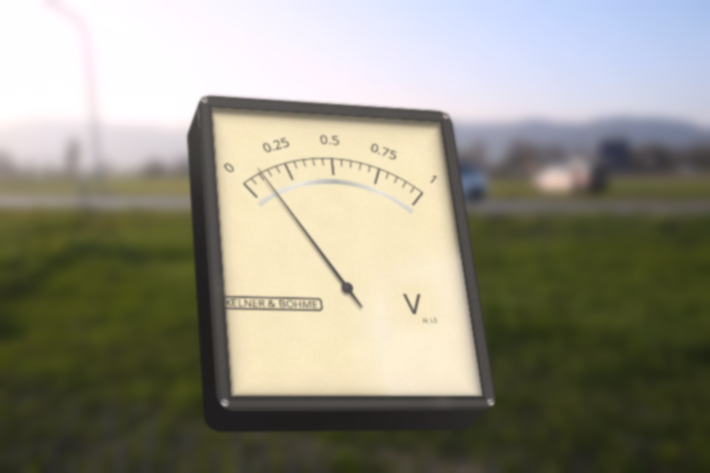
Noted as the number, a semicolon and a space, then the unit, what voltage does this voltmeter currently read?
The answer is 0.1; V
